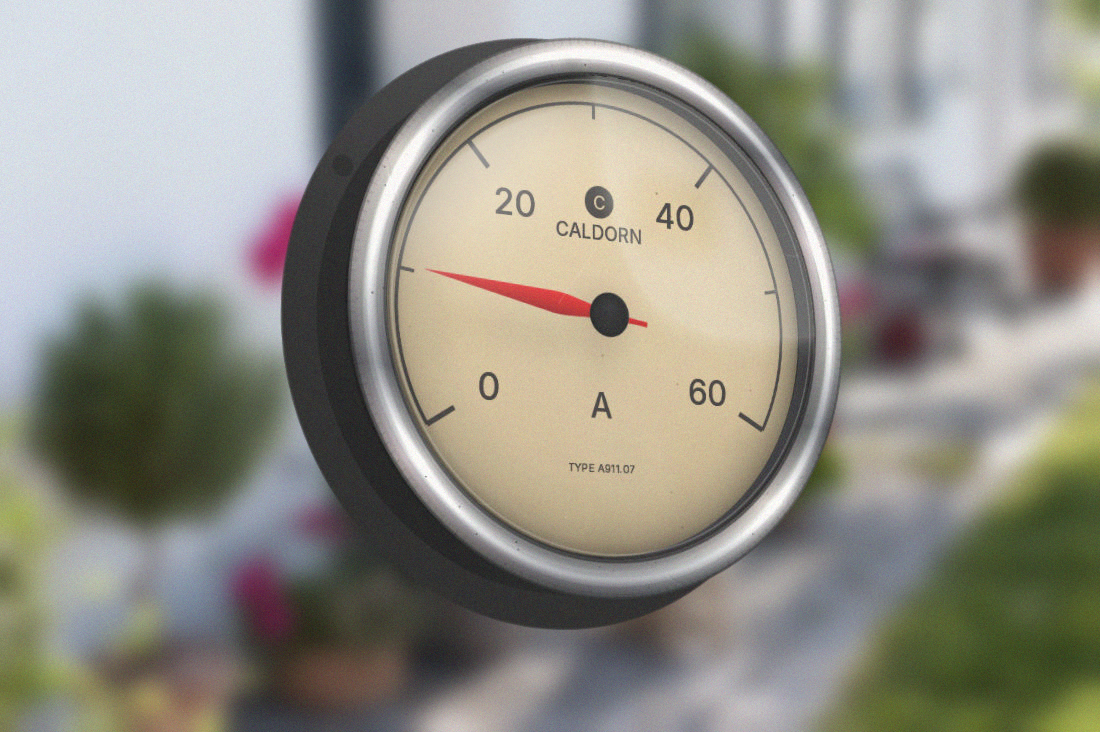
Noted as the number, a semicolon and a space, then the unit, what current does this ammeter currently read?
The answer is 10; A
